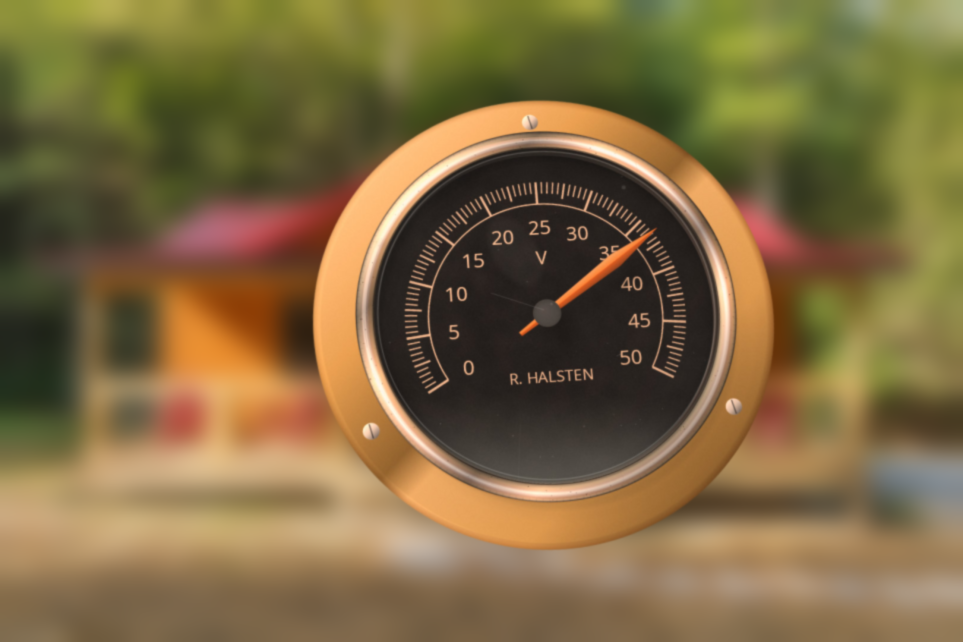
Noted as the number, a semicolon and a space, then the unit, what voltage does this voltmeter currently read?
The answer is 36.5; V
